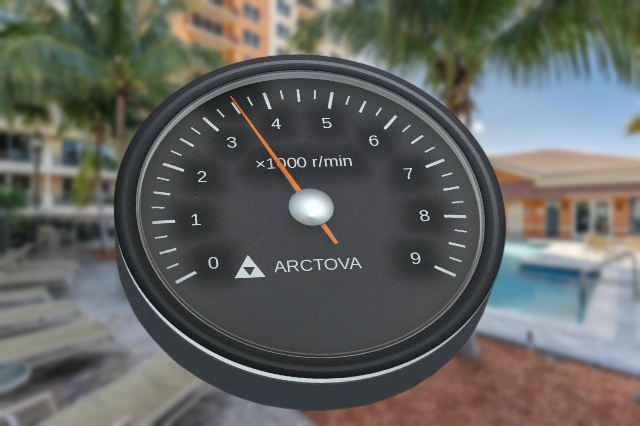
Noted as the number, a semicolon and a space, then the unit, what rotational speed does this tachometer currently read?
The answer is 3500; rpm
